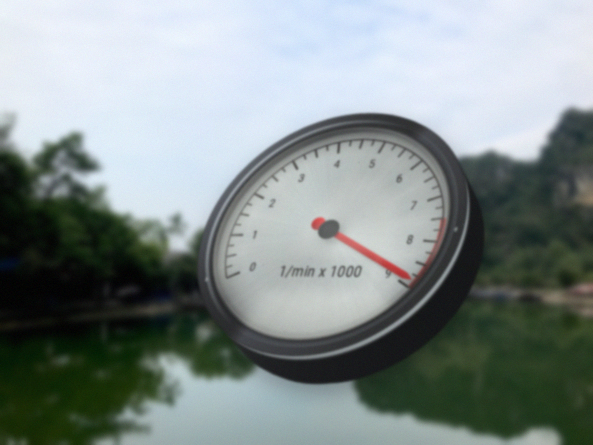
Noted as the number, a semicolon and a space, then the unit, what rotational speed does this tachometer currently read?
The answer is 8875; rpm
